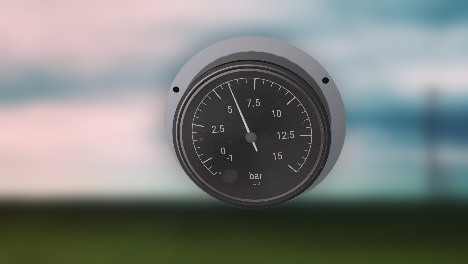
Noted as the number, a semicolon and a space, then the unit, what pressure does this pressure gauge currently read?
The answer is 6; bar
